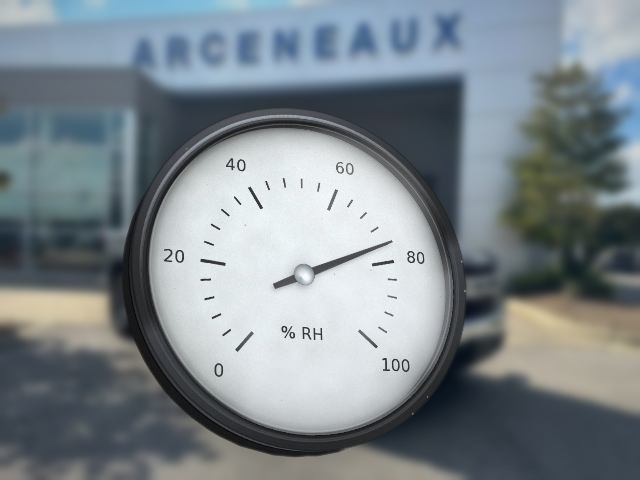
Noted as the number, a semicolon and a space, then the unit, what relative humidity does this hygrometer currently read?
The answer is 76; %
